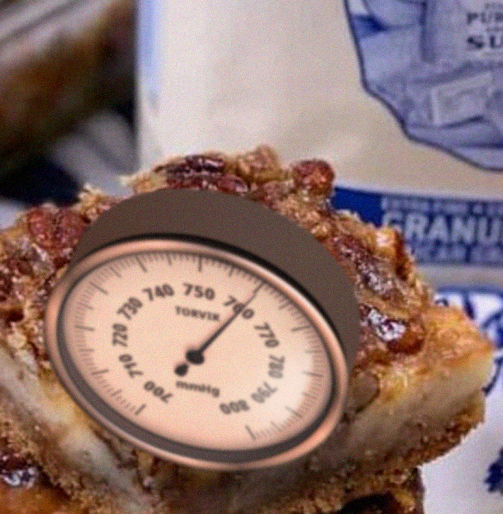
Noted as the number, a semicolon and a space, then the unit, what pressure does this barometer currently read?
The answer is 760; mmHg
